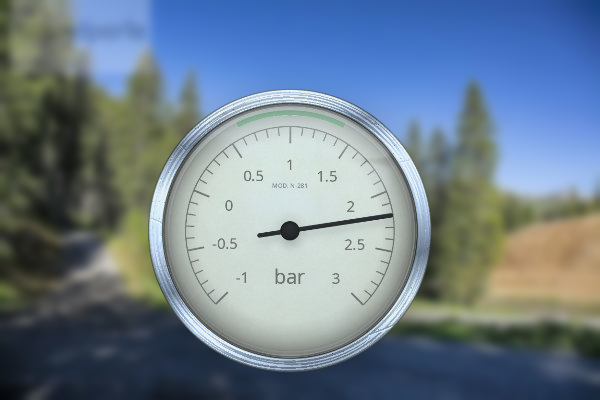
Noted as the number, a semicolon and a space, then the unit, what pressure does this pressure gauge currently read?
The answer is 2.2; bar
